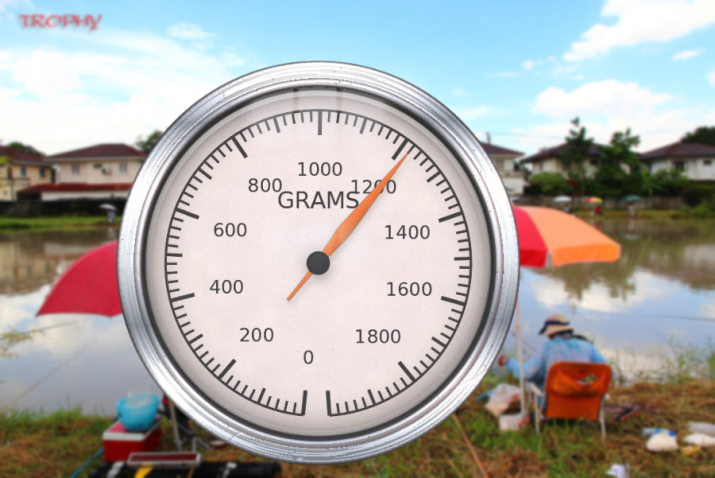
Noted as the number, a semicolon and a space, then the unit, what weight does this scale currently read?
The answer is 1220; g
